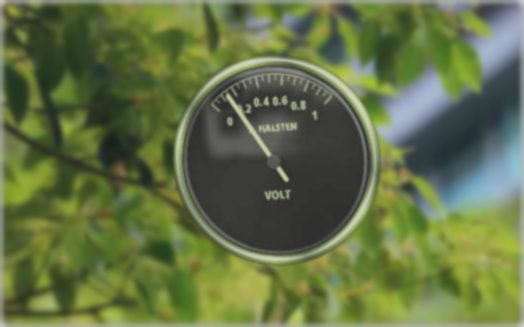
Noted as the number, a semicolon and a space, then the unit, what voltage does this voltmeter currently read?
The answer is 0.15; V
